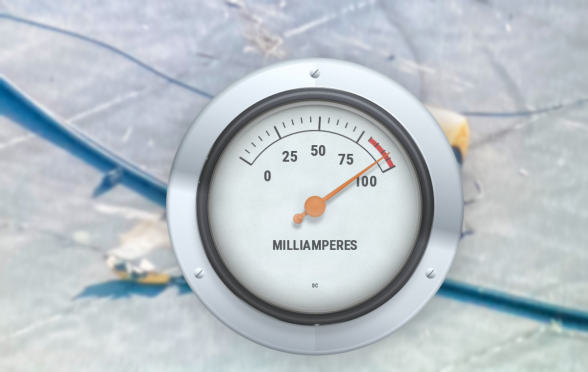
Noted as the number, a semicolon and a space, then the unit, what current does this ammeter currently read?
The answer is 92.5; mA
